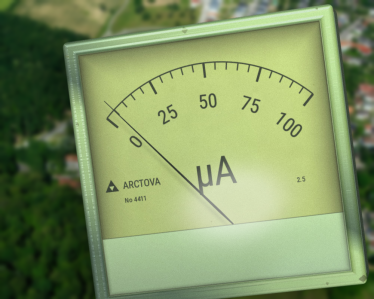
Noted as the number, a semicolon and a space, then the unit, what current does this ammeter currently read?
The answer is 5; µA
